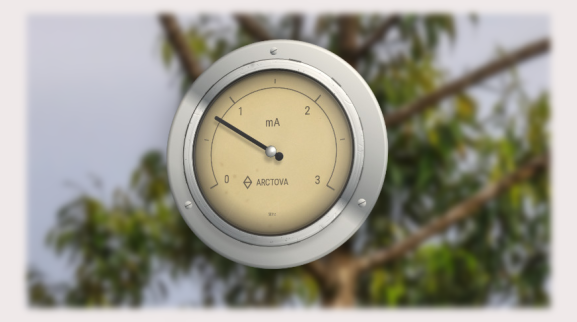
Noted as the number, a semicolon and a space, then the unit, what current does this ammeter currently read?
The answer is 0.75; mA
